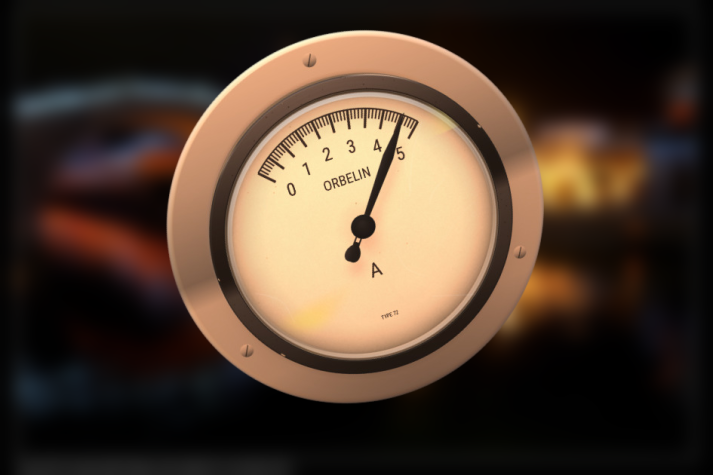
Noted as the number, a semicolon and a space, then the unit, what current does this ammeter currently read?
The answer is 4.5; A
